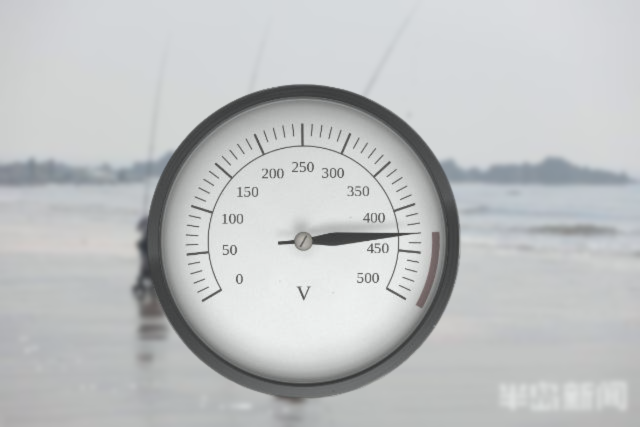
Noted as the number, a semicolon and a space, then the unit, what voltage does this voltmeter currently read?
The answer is 430; V
